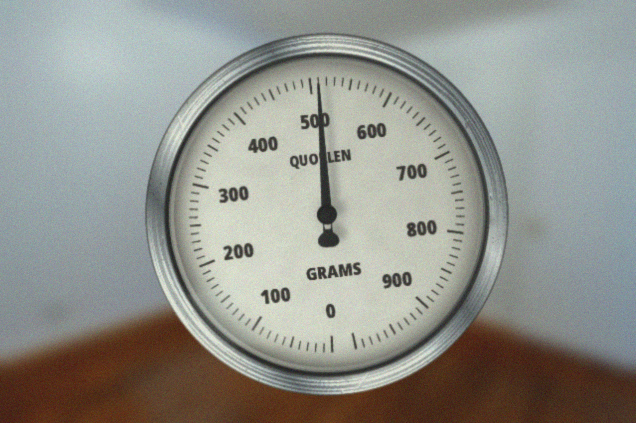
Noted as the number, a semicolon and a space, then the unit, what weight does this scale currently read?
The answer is 510; g
